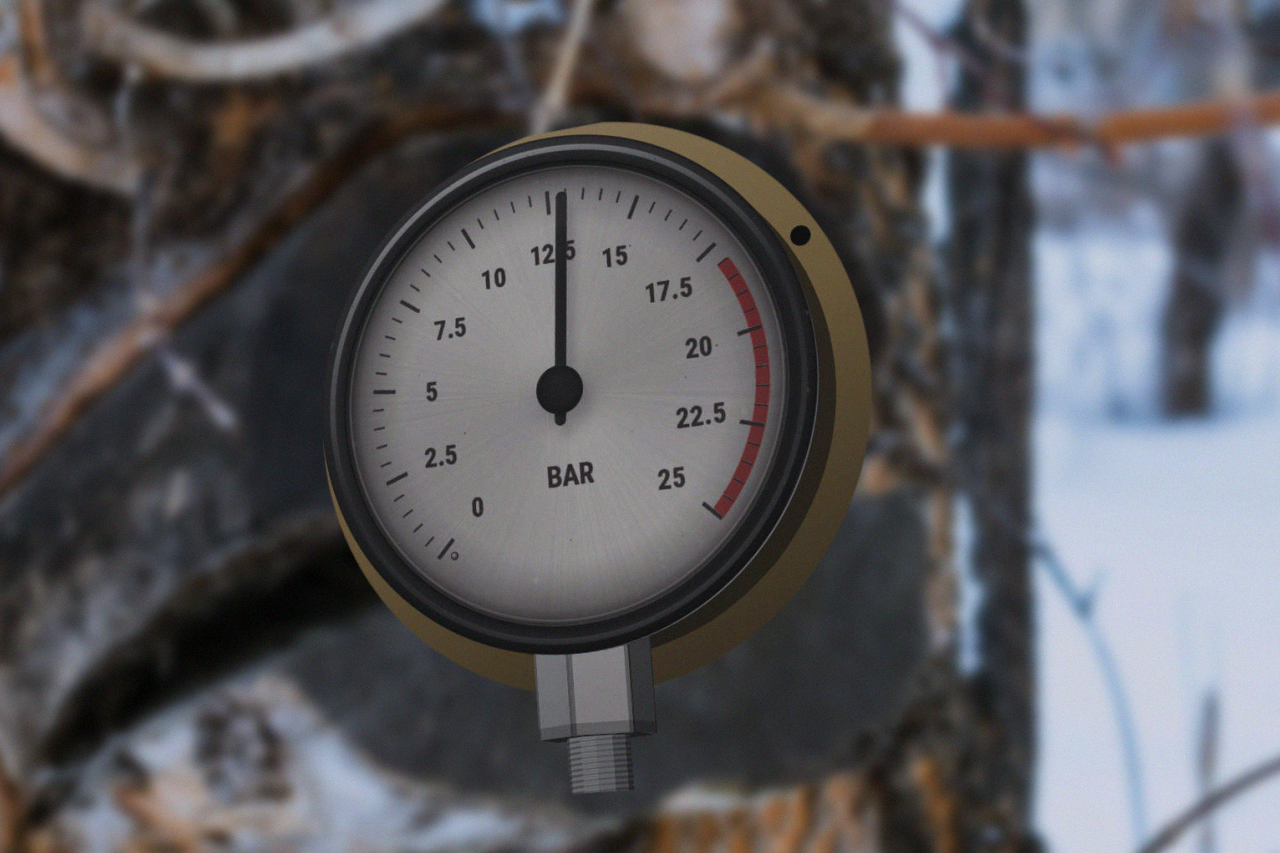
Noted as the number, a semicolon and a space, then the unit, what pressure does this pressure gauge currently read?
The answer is 13; bar
